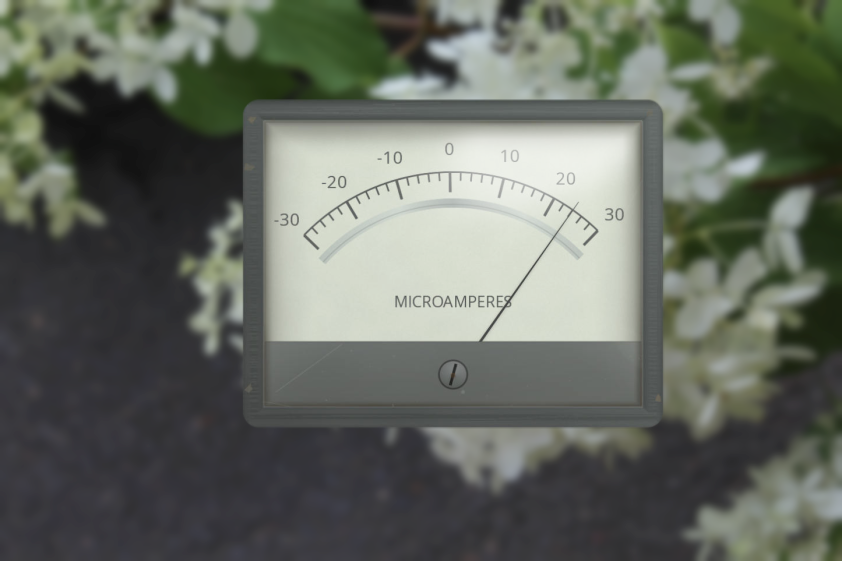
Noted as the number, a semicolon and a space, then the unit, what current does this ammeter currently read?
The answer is 24; µA
